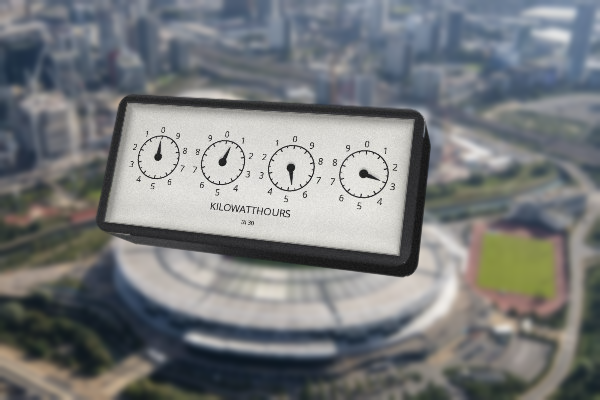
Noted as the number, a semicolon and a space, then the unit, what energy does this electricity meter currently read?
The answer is 53; kWh
